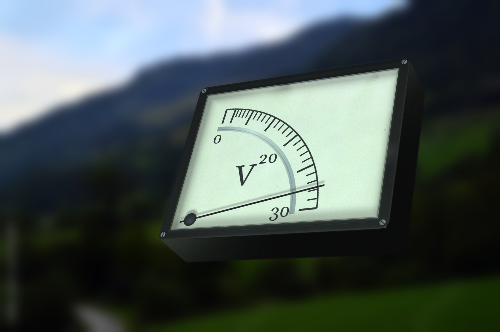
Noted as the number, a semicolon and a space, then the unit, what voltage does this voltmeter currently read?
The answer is 28; V
